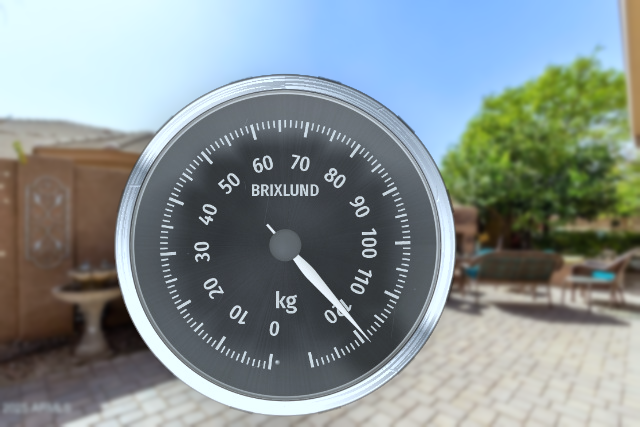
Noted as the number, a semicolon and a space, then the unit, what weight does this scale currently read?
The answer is 119; kg
